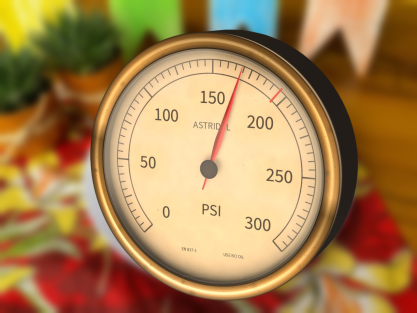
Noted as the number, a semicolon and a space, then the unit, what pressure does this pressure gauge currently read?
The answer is 170; psi
